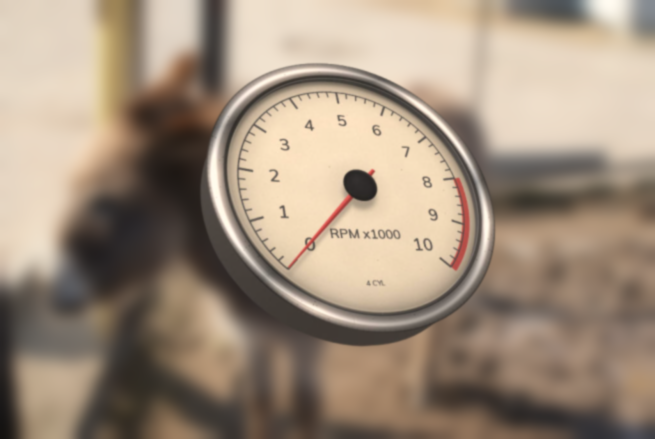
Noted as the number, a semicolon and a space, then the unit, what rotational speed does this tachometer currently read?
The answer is 0; rpm
